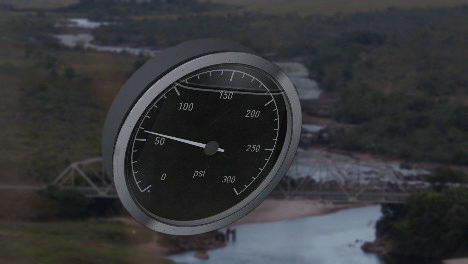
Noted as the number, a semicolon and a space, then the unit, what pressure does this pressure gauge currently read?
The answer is 60; psi
